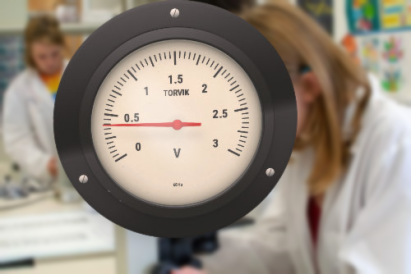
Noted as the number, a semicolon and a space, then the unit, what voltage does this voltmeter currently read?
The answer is 0.4; V
